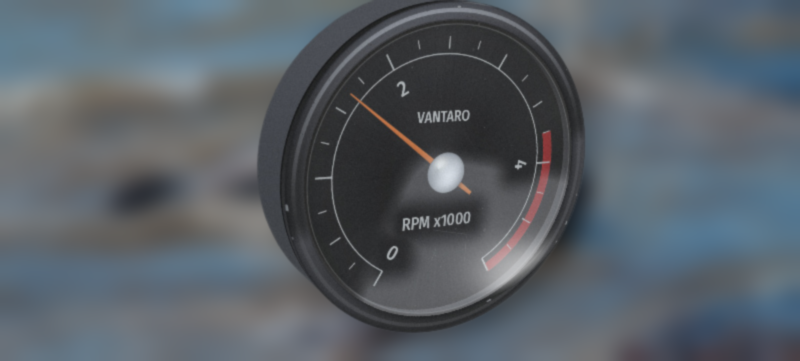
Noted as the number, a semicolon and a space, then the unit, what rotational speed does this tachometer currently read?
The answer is 1625; rpm
